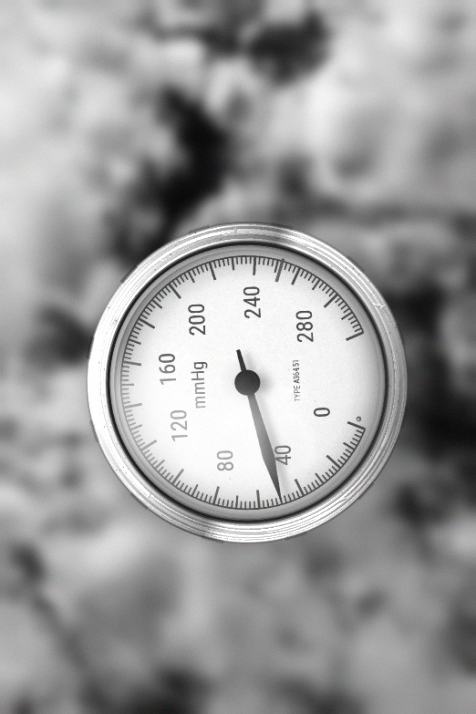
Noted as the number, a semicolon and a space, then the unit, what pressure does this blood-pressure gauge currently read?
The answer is 50; mmHg
